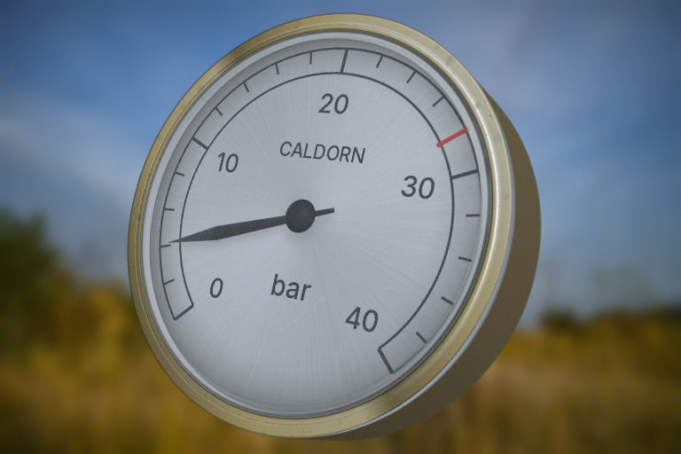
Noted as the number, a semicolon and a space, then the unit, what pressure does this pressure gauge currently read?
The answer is 4; bar
